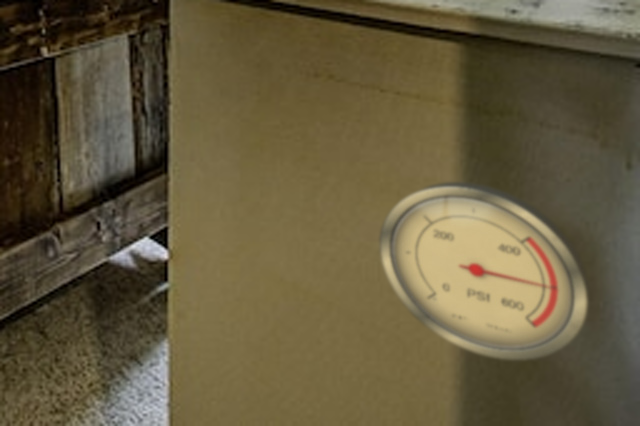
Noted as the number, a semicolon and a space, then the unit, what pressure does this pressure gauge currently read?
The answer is 500; psi
